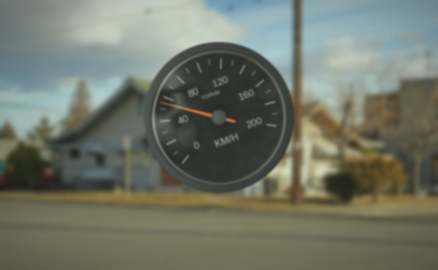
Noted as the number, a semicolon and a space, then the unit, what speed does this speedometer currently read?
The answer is 55; km/h
